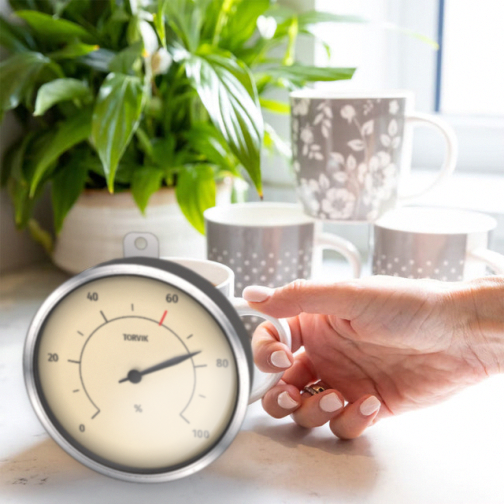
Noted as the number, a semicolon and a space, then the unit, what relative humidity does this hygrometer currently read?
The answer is 75; %
